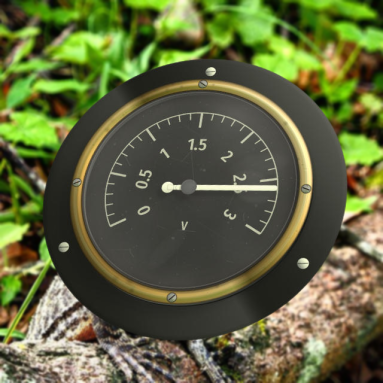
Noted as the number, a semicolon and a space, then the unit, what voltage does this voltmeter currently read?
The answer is 2.6; V
